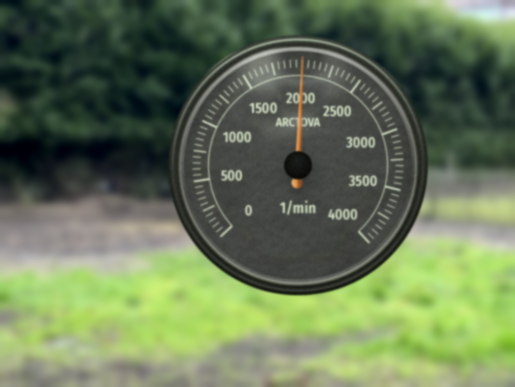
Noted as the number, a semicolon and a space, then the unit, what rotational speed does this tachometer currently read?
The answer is 2000; rpm
